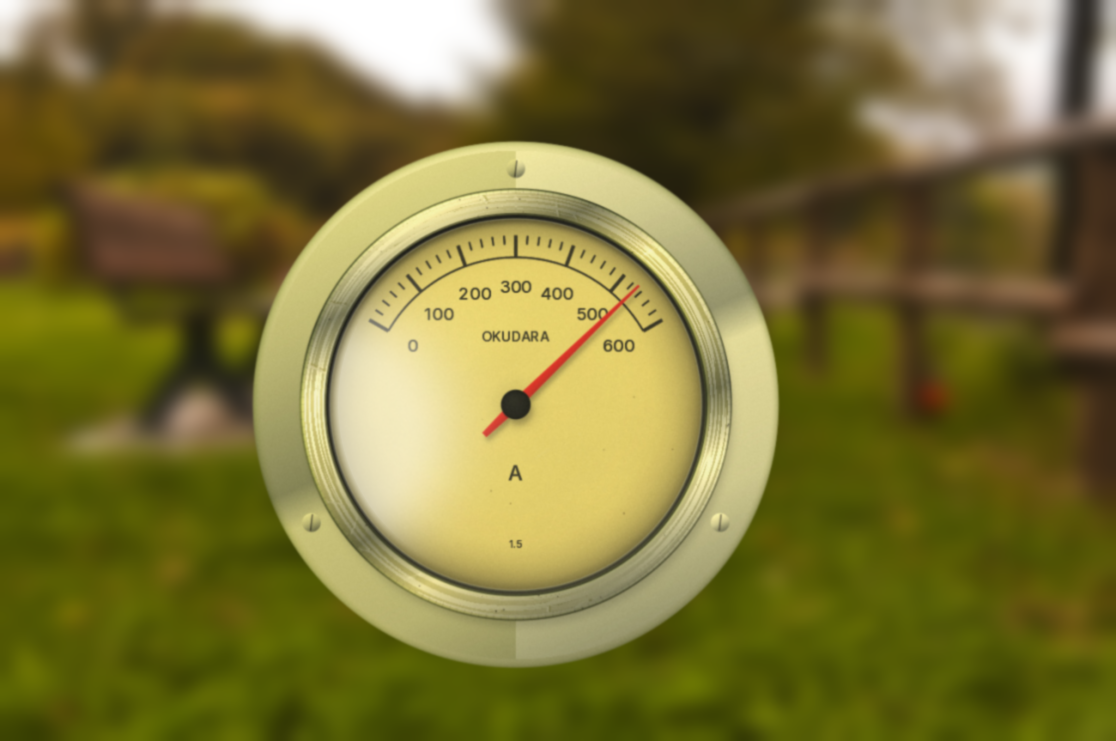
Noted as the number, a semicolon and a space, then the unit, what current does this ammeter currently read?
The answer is 530; A
